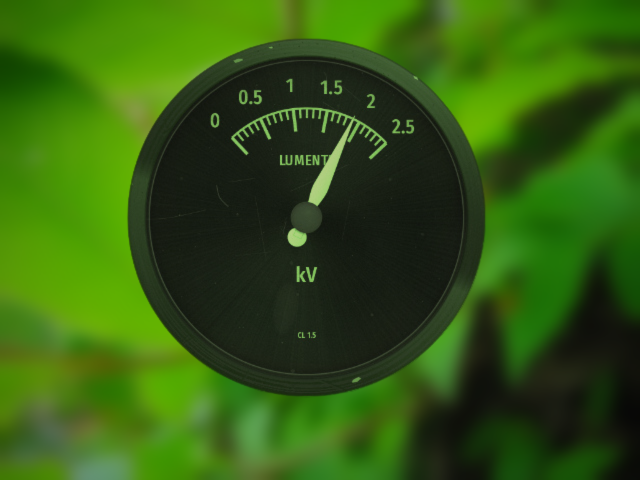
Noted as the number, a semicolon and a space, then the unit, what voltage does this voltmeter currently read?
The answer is 1.9; kV
